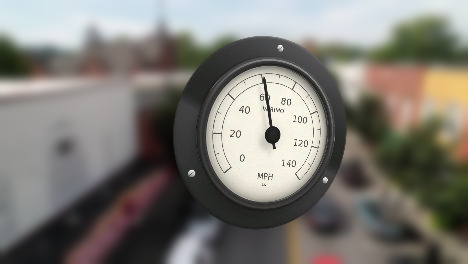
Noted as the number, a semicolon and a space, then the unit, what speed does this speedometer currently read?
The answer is 60; mph
